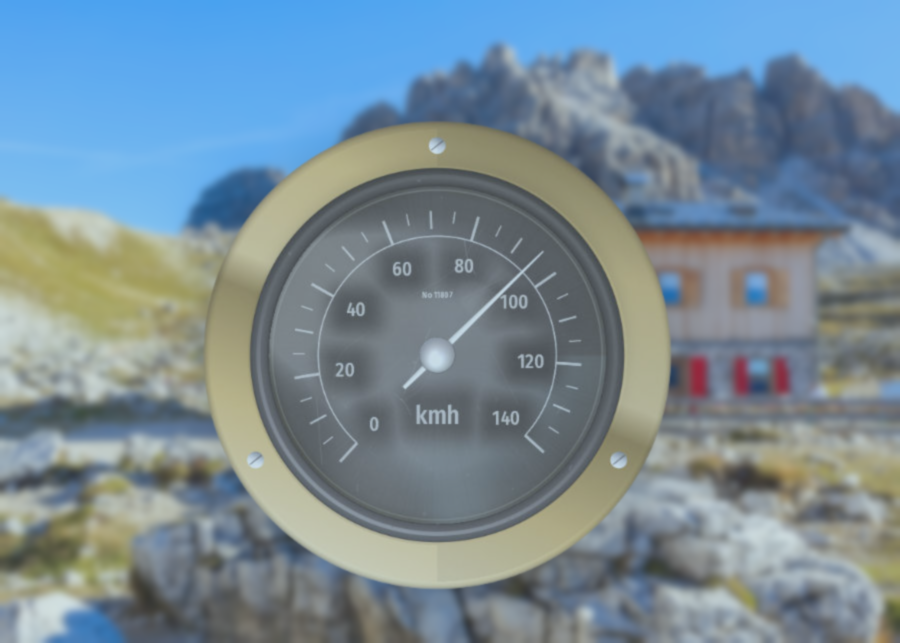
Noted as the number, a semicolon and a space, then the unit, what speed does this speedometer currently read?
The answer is 95; km/h
